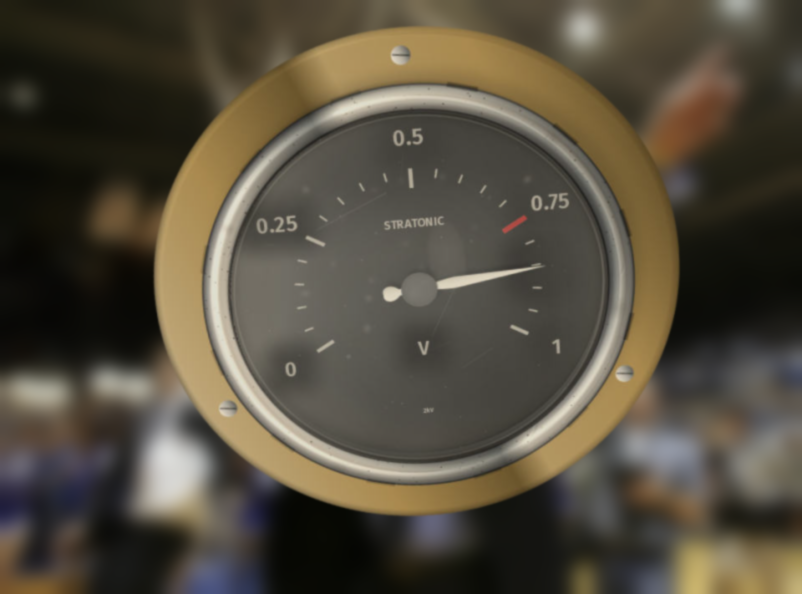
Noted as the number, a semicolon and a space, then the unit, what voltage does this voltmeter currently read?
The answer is 0.85; V
